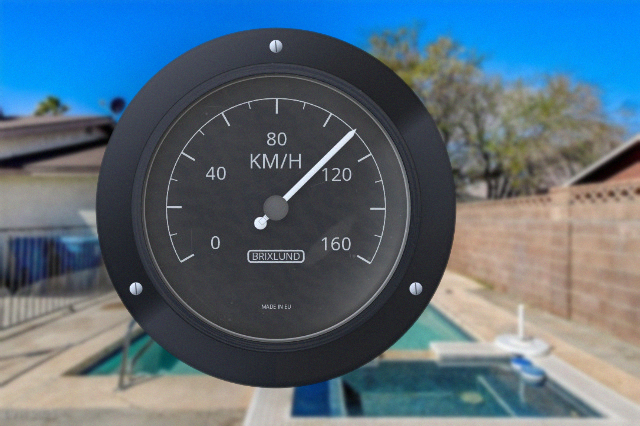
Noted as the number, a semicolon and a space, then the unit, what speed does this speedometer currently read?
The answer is 110; km/h
